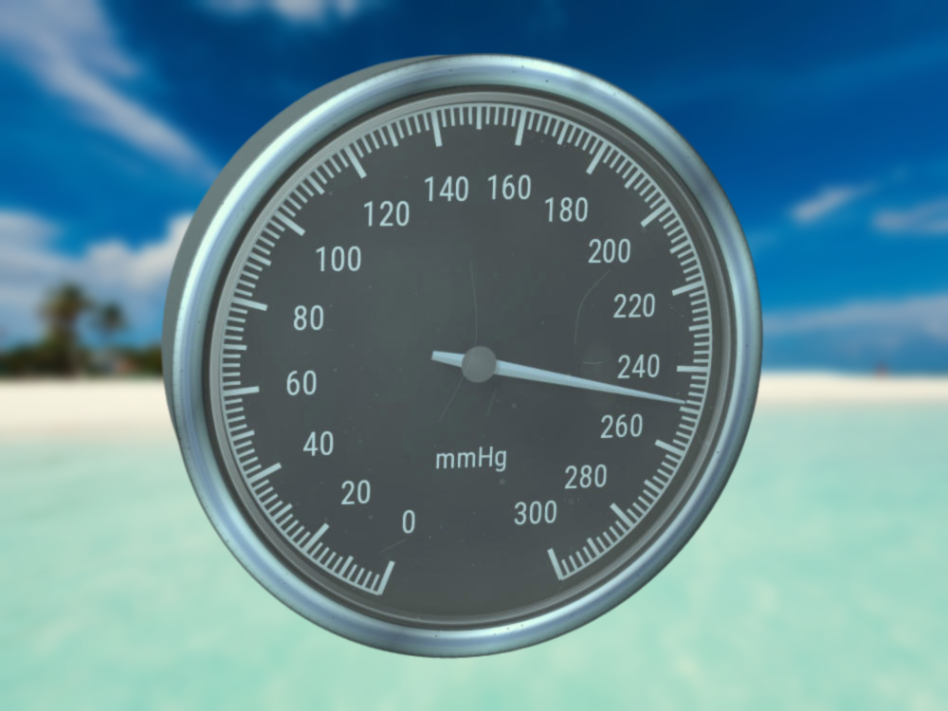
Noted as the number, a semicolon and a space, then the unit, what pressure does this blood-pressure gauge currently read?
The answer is 248; mmHg
